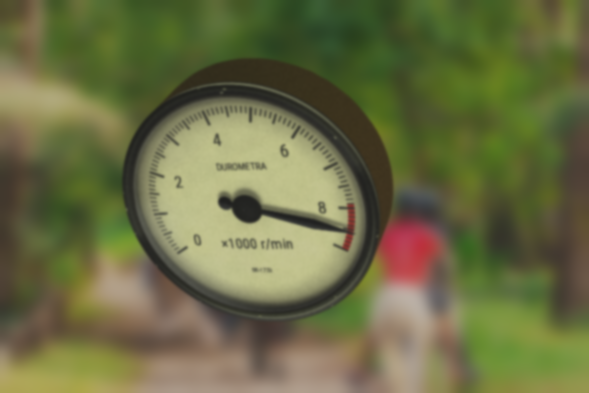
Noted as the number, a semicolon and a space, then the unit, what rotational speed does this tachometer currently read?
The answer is 8500; rpm
